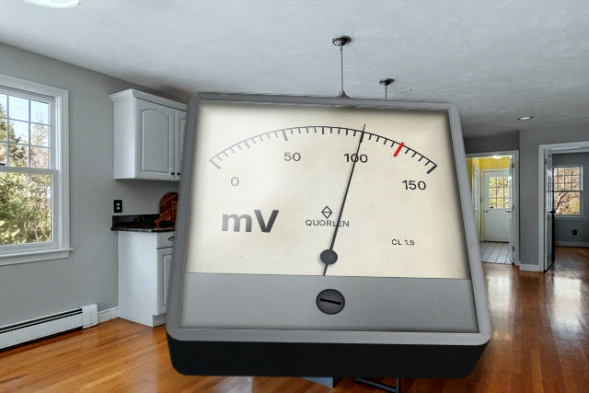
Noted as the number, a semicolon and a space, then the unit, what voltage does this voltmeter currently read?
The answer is 100; mV
